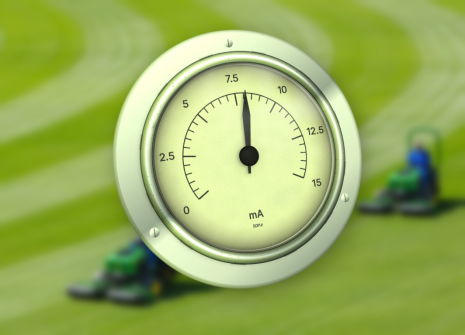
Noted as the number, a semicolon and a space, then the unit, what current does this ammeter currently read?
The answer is 8; mA
